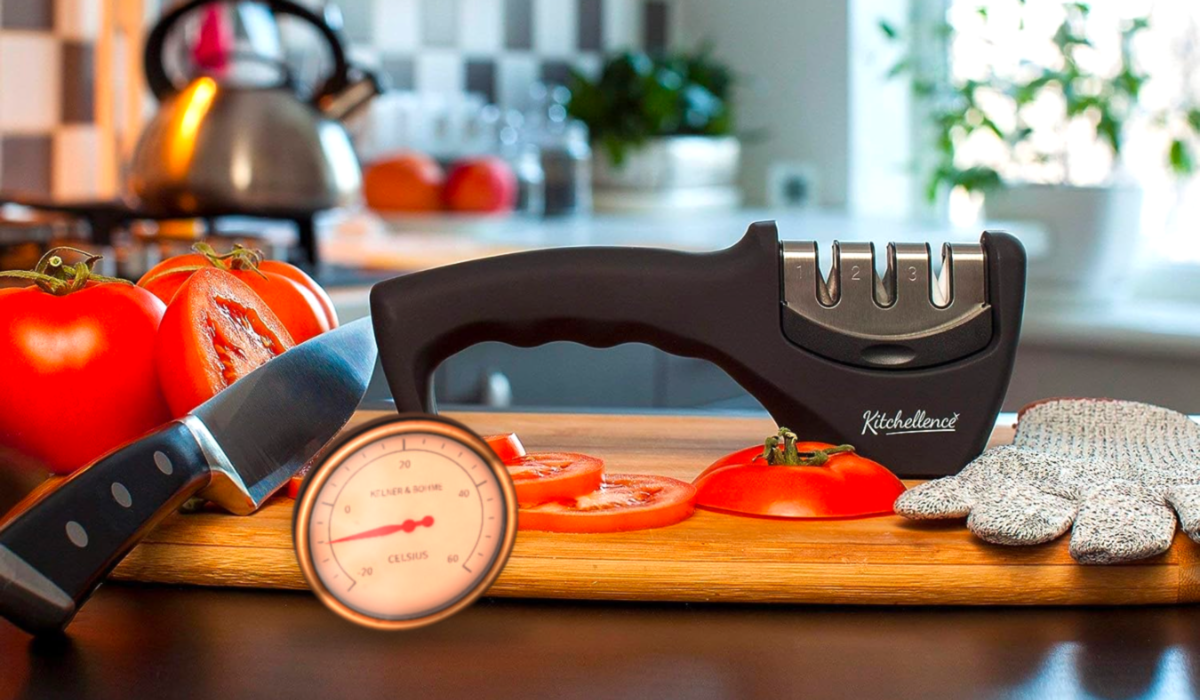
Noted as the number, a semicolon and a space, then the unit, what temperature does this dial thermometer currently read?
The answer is -8; °C
